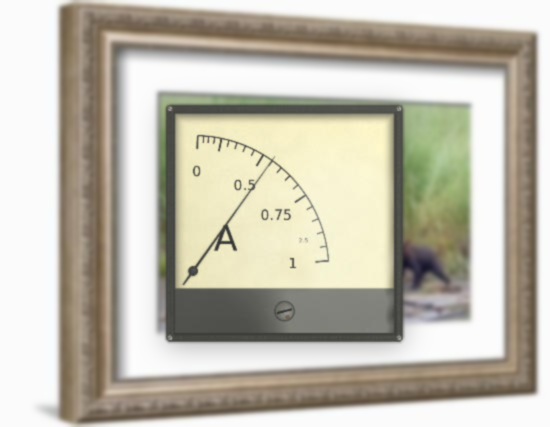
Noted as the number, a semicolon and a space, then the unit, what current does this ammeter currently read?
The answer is 0.55; A
